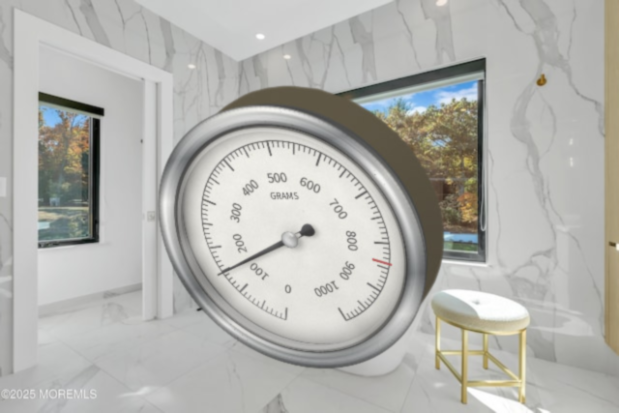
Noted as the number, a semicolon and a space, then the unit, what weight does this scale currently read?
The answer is 150; g
